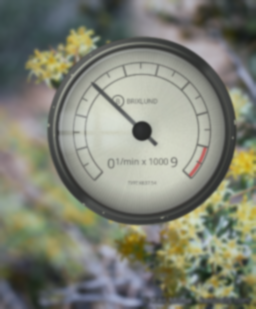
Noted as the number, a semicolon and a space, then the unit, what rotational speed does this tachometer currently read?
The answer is 3000; rpm
